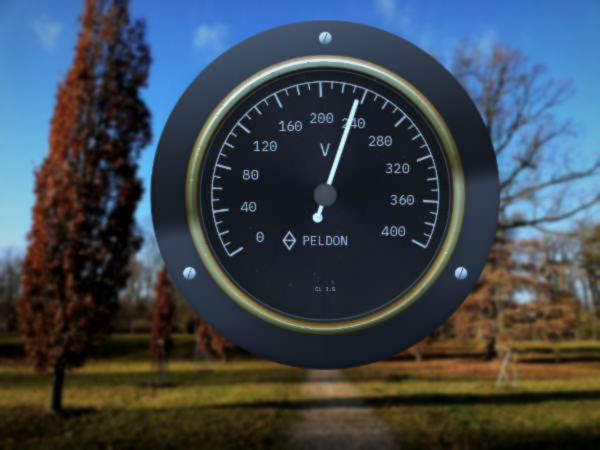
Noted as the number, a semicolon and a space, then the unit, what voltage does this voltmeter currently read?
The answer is 235; V
